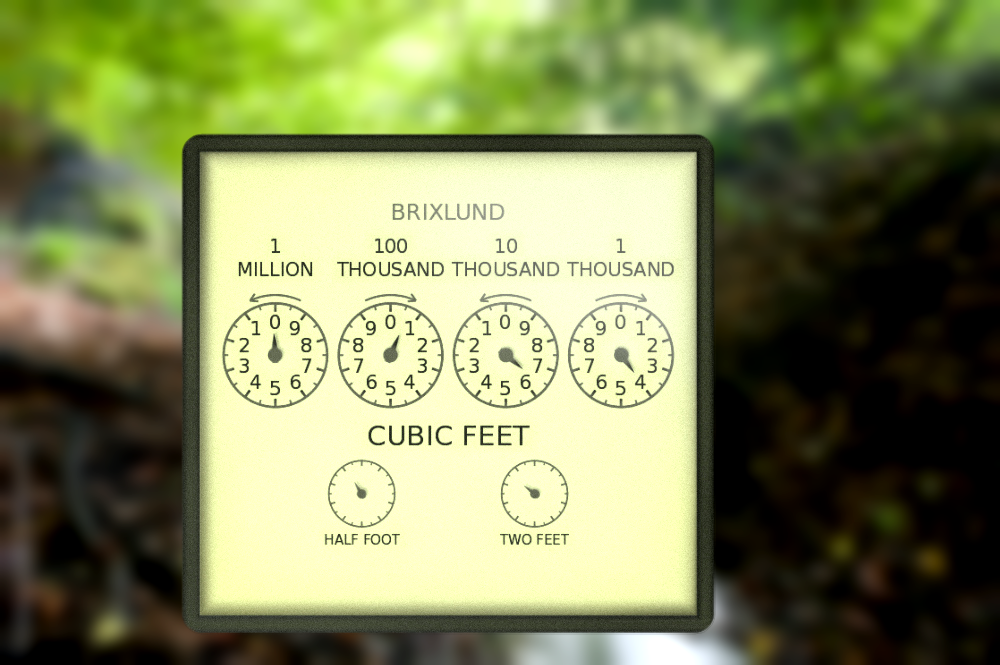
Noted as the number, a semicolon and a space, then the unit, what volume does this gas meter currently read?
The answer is 6400; ft³
